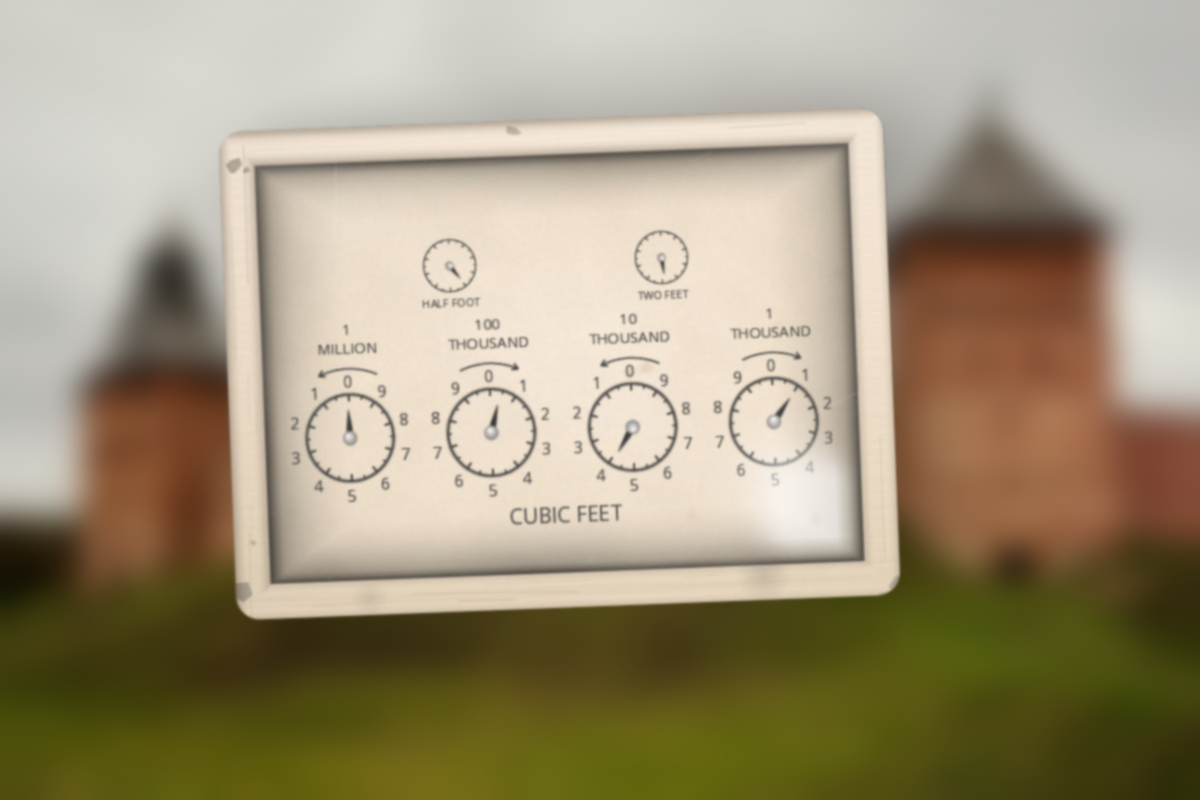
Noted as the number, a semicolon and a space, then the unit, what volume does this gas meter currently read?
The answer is 4100; ft³
